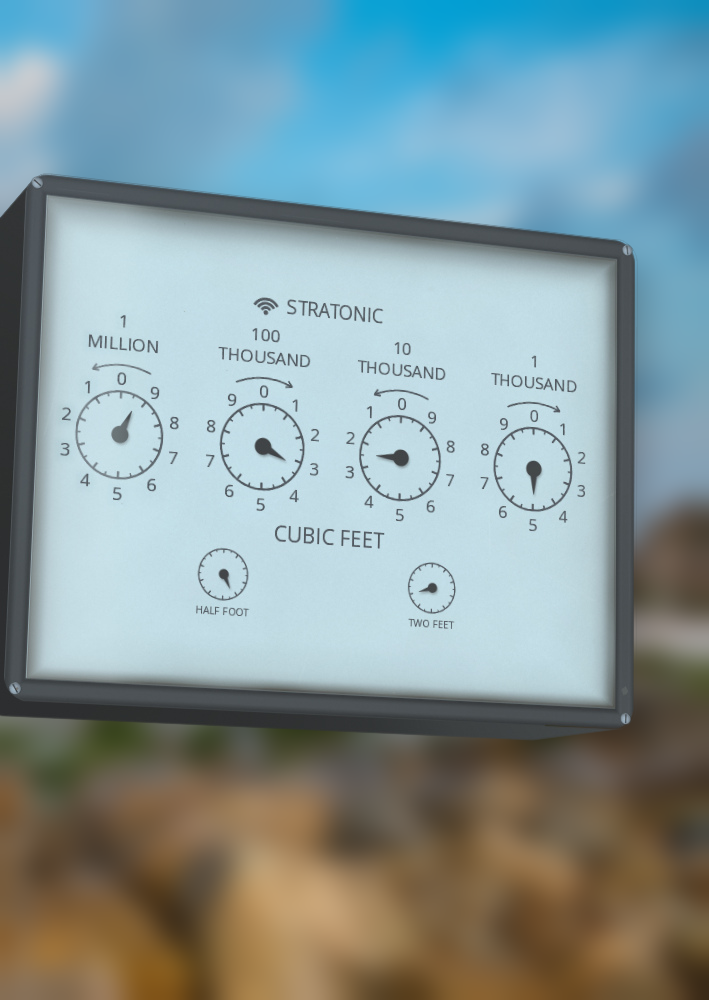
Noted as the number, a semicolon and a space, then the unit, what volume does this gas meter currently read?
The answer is 932500; ft³
